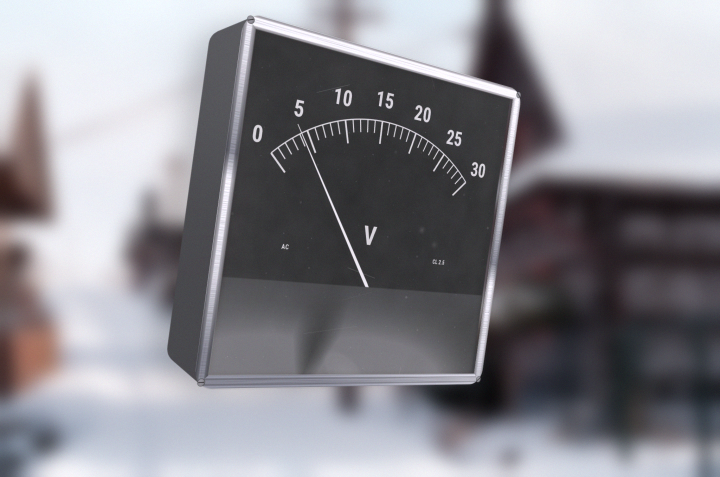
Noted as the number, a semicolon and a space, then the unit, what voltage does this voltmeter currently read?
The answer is 4; V
